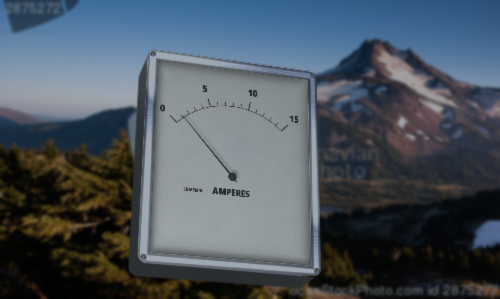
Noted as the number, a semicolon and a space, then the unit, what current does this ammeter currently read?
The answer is 1; A
